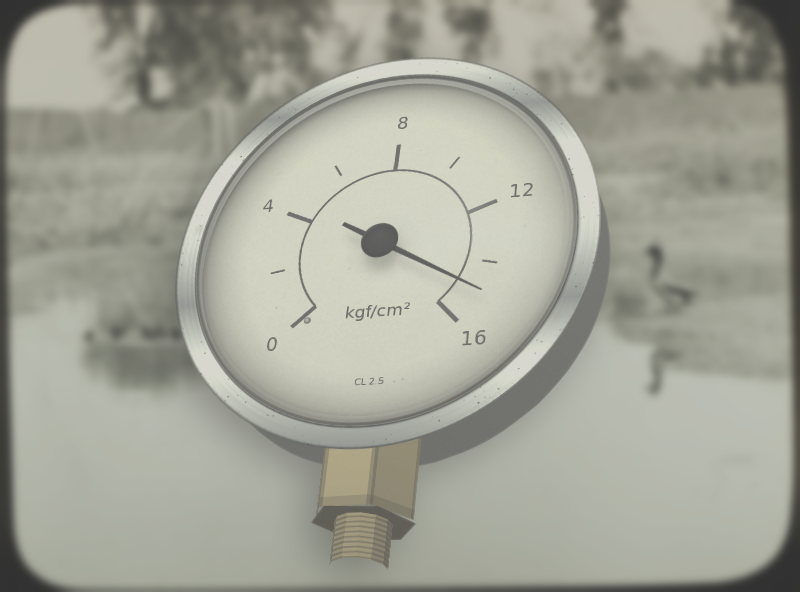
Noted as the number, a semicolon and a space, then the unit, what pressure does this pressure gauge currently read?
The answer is 15; kg/cm²
